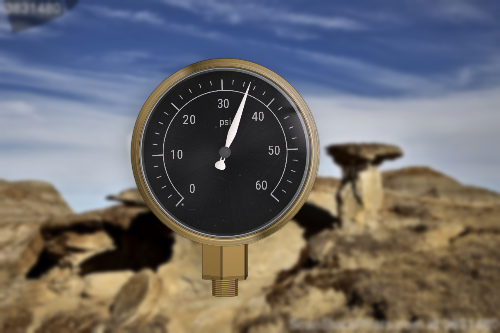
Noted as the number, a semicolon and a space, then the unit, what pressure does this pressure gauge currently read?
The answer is 35; psi
